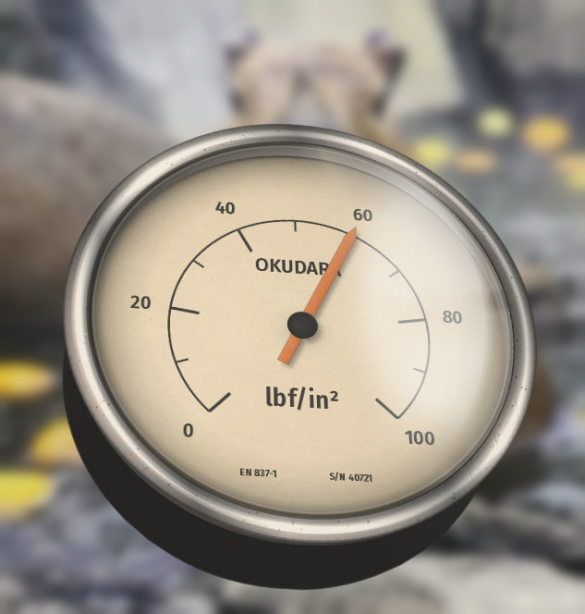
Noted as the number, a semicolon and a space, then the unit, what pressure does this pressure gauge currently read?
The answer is 60; psi
